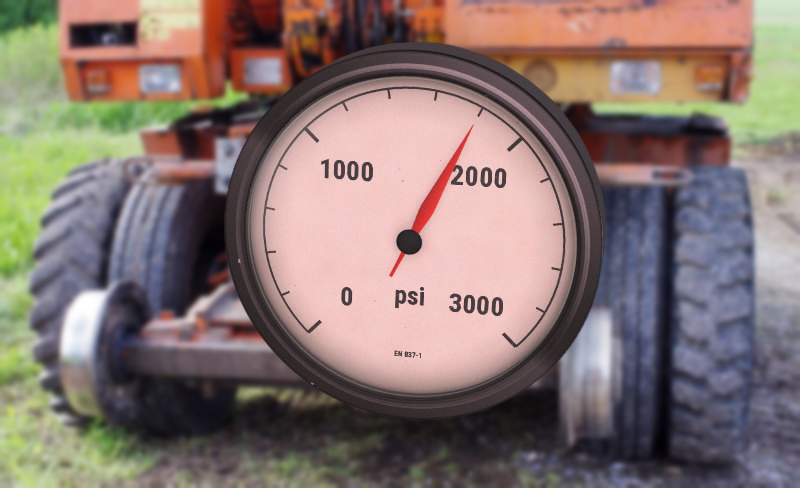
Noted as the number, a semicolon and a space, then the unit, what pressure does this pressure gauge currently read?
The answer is 1800; psi
